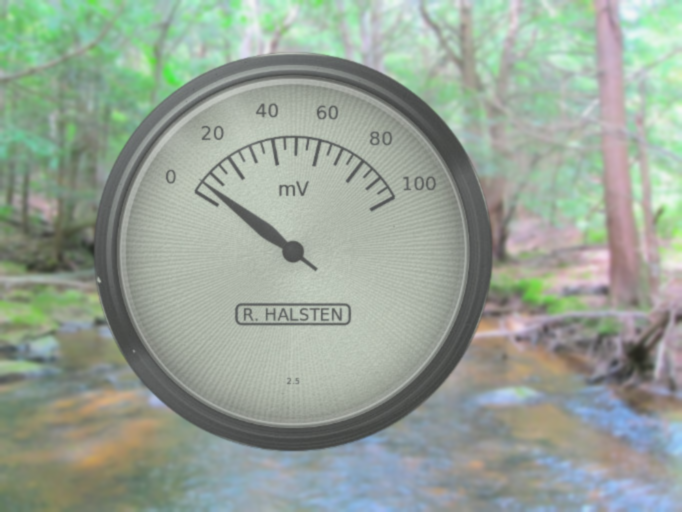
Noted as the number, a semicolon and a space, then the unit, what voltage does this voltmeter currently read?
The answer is 5; mV
